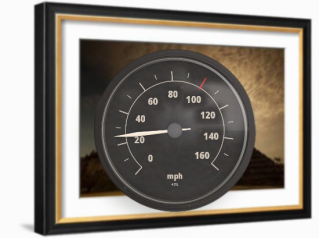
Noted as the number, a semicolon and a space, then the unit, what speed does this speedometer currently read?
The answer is 25; mph
